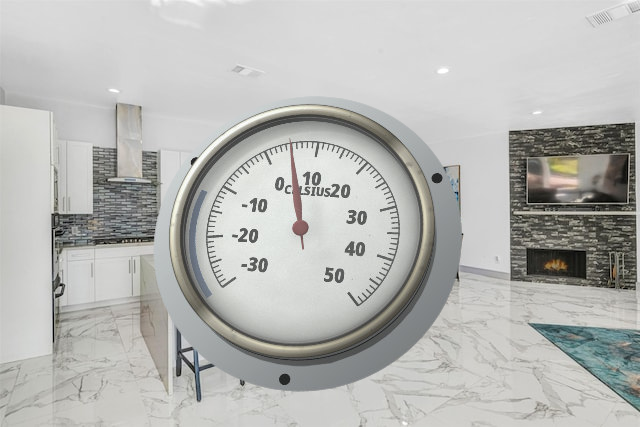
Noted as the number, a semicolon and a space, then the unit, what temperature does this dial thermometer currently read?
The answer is 5; °C
